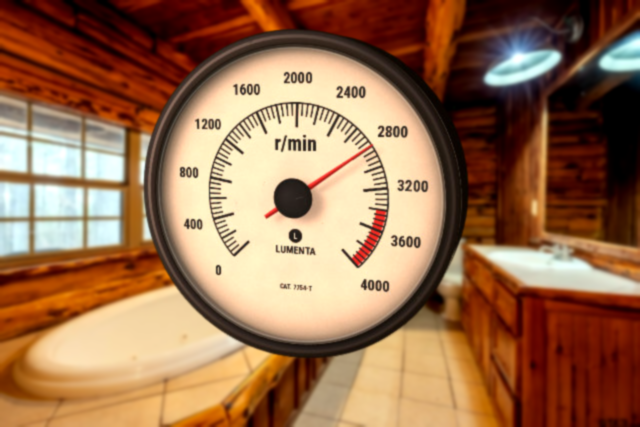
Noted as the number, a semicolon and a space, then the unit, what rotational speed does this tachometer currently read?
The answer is 2800; rpm
